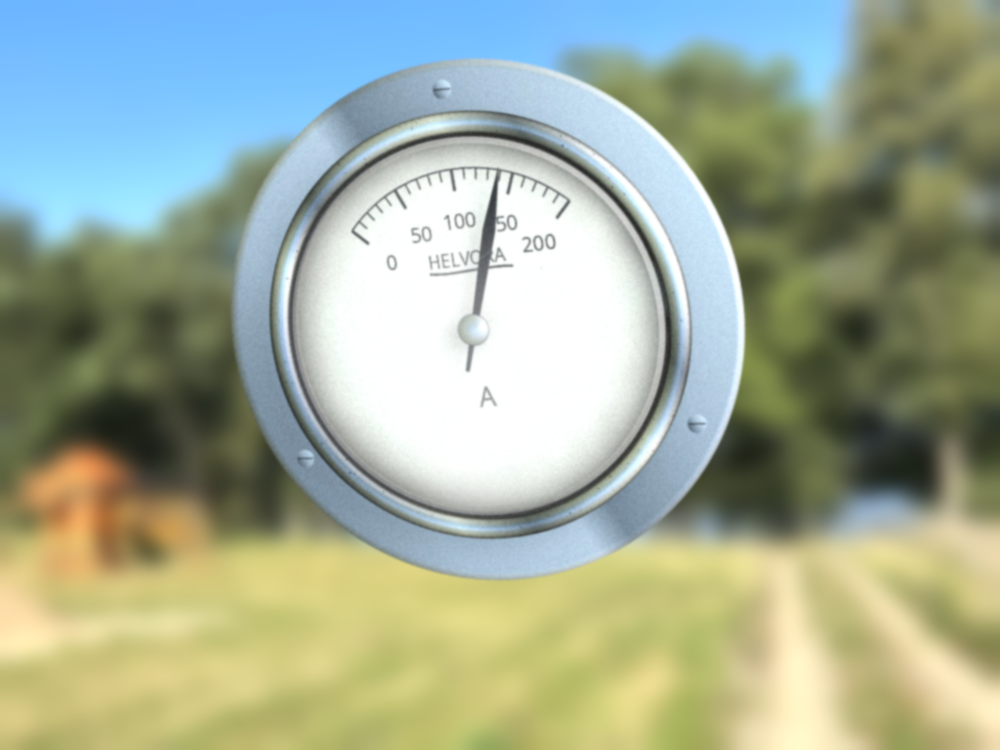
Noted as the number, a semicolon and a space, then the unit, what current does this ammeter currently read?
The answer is 140; A
